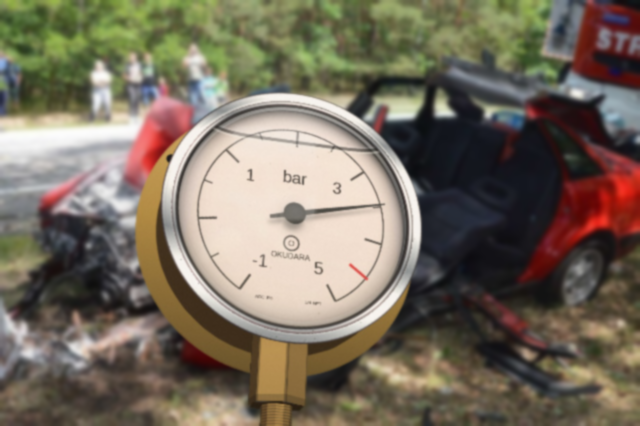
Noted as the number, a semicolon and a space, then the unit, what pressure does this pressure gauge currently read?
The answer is 3.5; bar
